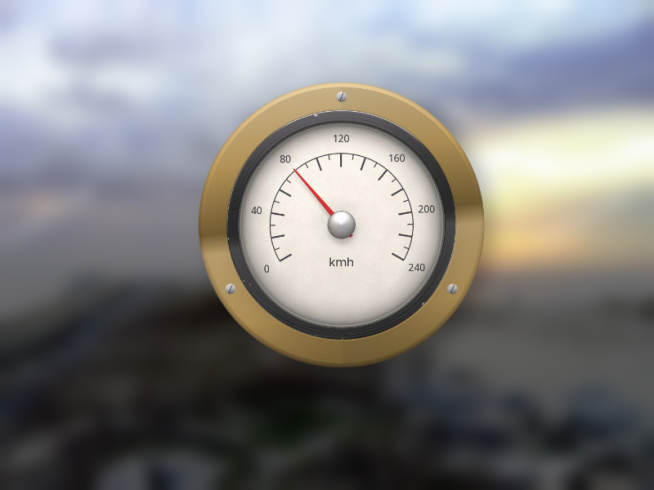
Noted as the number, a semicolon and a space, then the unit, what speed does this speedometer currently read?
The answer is 80; km/h
